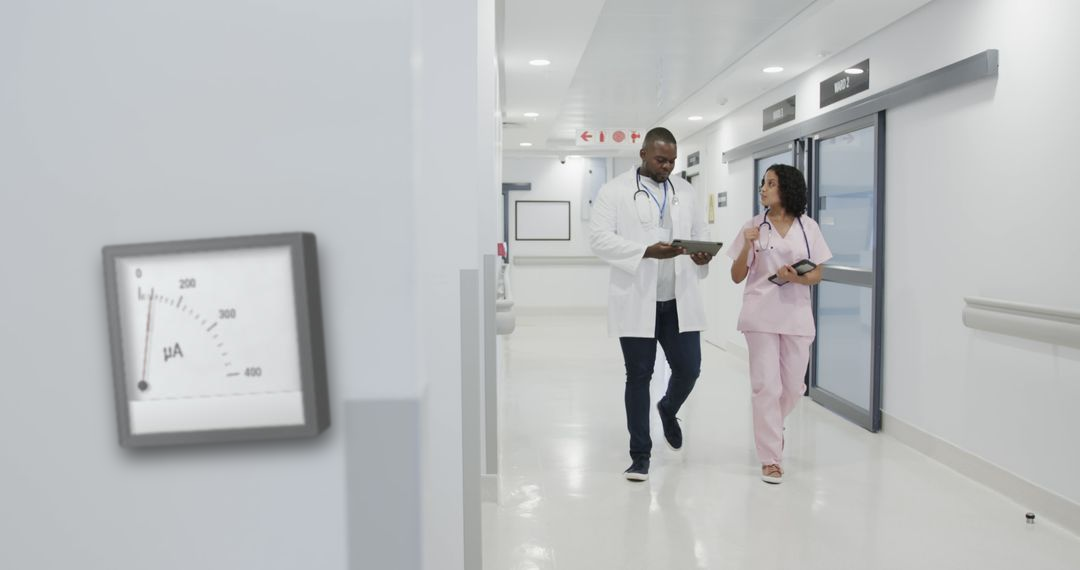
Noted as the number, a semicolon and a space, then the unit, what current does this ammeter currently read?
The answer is 100; µA
